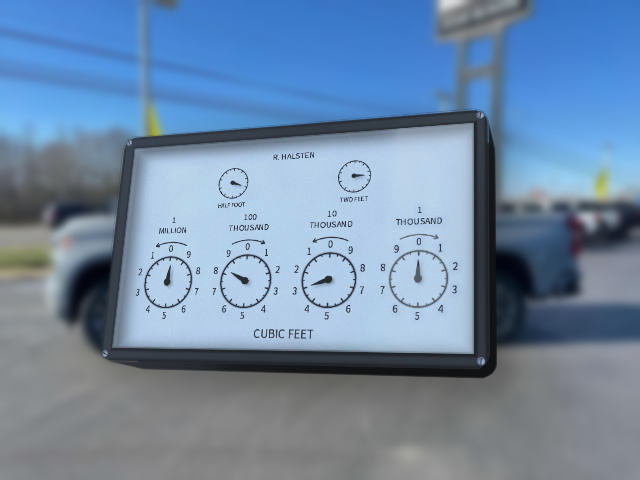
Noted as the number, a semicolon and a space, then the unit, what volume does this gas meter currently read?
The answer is 983000; ft³
